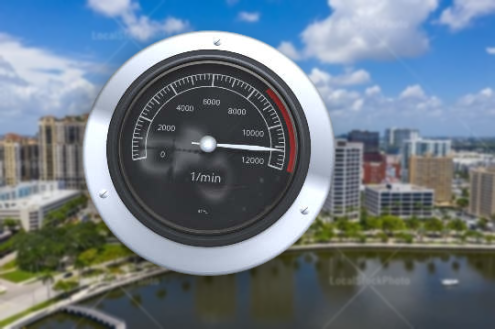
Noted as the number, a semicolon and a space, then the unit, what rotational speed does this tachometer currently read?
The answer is 11200; rpm
